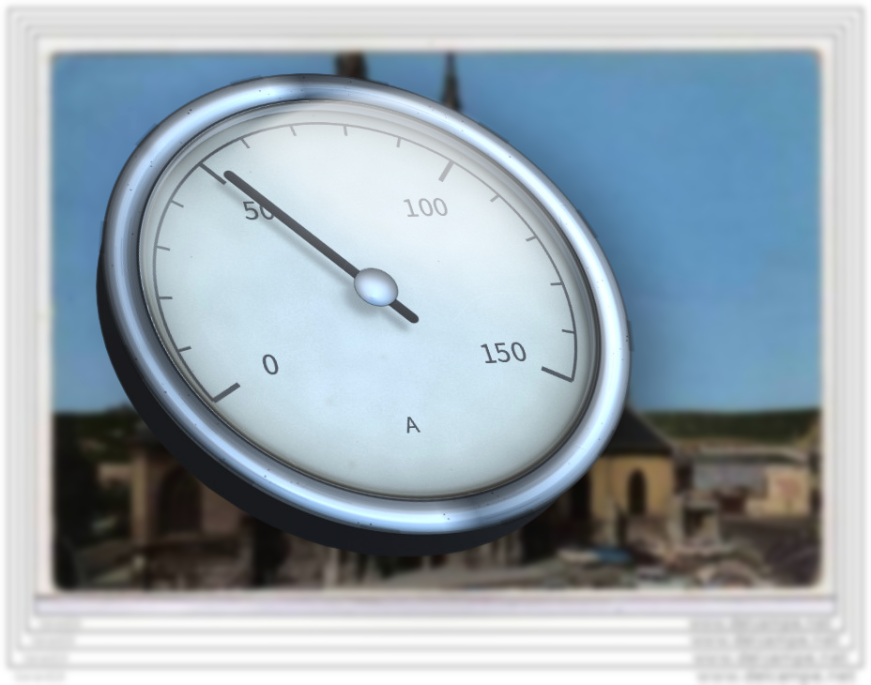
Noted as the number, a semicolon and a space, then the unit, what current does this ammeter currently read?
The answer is 50; A
